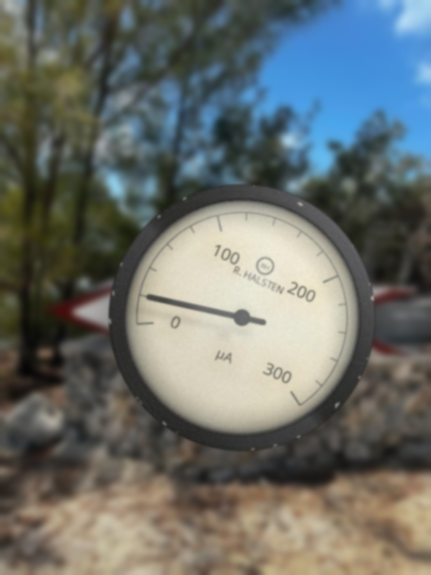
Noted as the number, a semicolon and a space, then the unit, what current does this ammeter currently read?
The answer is 20; µA
